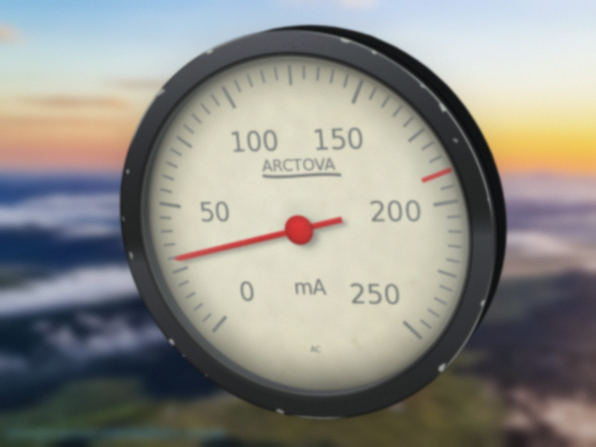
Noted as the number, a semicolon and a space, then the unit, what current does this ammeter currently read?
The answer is 30; mA
